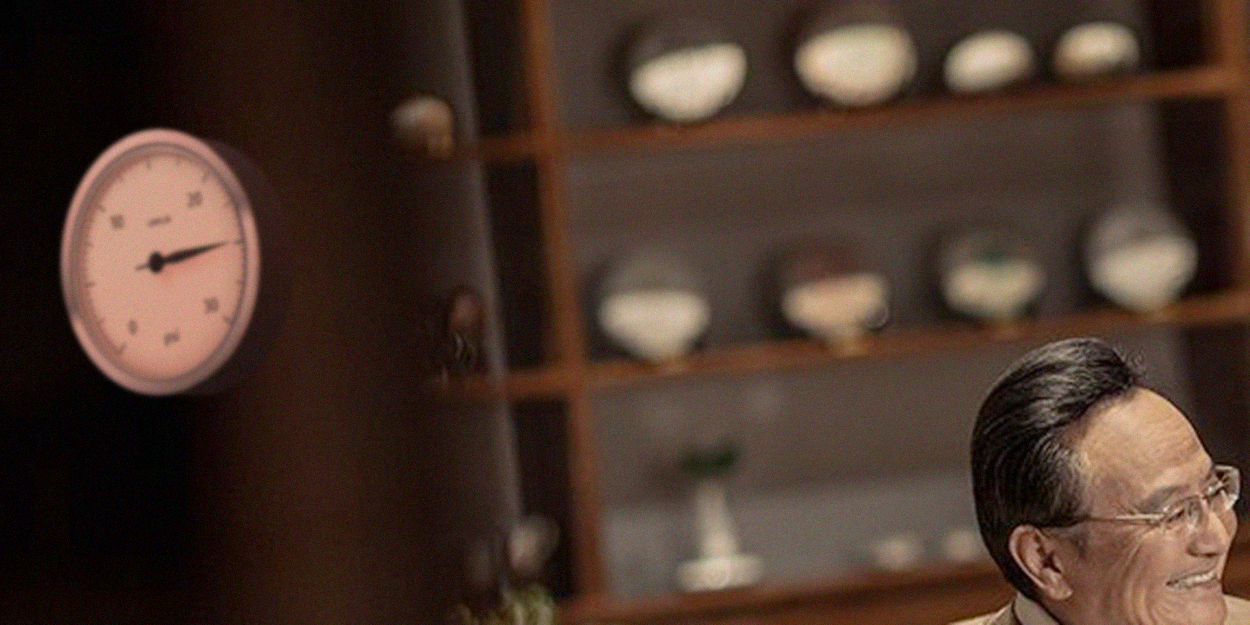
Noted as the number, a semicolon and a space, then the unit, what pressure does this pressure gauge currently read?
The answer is 25; psi
